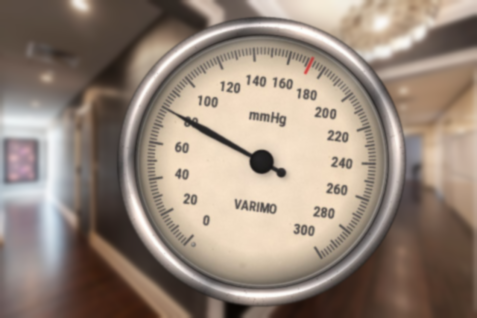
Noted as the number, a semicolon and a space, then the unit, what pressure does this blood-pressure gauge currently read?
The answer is 80; mmHg
